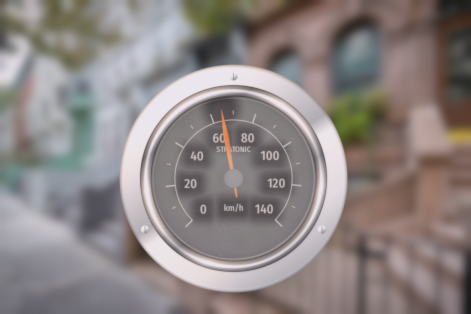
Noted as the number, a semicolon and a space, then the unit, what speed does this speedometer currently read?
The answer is 65; km/h
